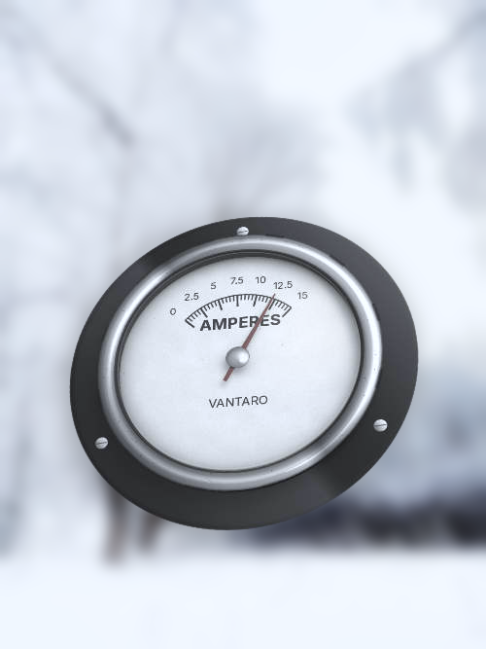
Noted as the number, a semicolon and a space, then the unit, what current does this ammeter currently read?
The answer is 12.5; A
